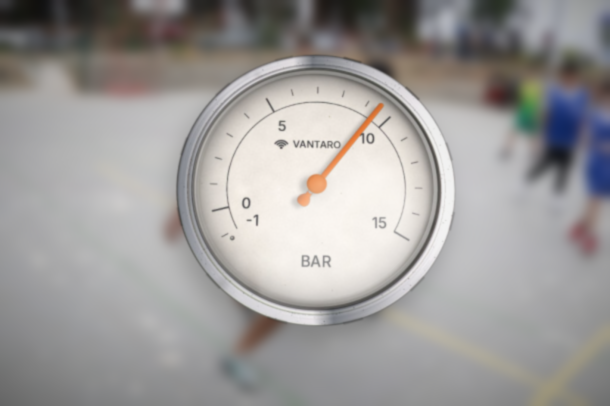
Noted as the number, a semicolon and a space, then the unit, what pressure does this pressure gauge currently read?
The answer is 9.5; bar
